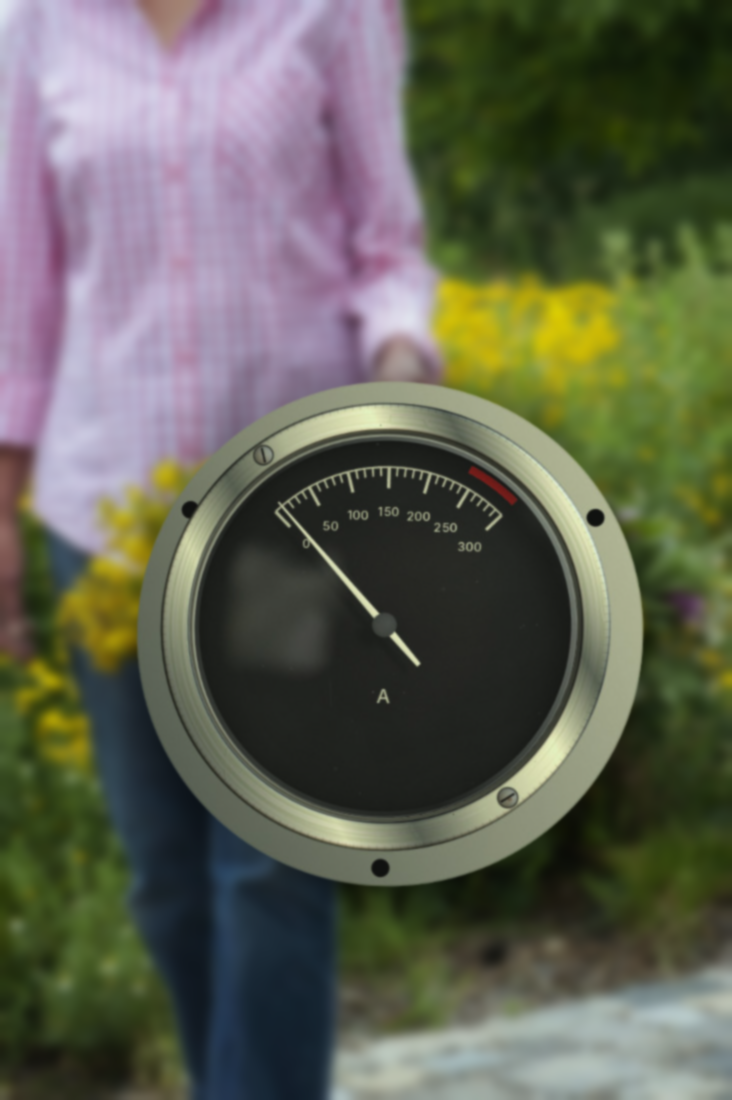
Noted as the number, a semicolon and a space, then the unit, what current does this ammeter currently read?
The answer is 10; A
